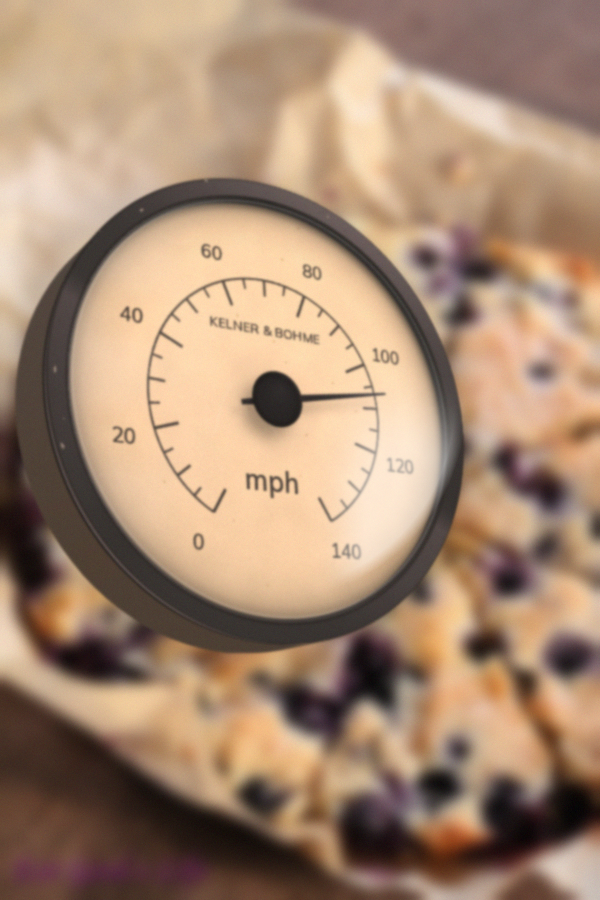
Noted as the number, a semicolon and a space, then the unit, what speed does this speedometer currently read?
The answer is 107.5; mph
